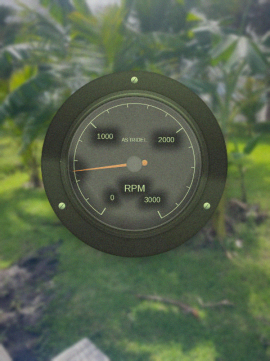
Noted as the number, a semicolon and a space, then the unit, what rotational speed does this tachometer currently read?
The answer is 500; rpm
